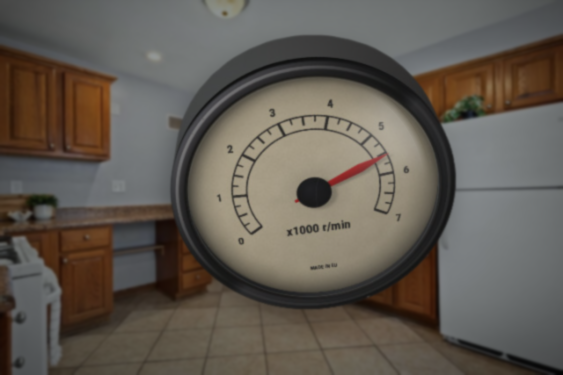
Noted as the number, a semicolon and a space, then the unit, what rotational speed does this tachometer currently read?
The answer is 5500; rpm
